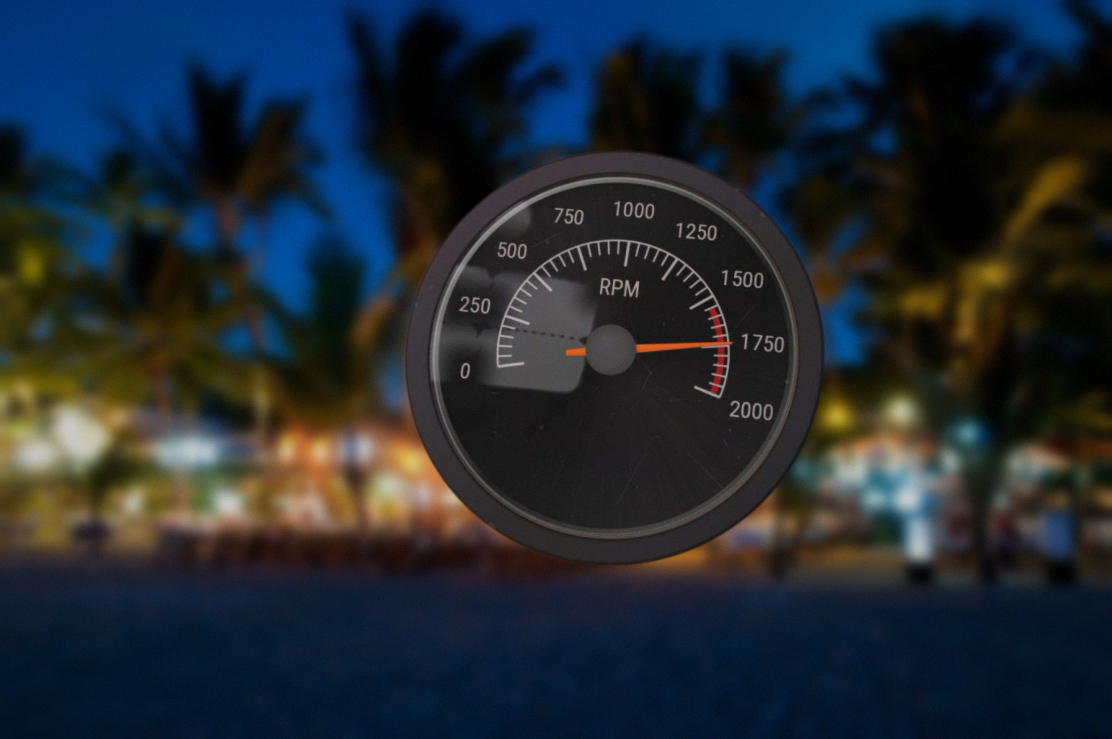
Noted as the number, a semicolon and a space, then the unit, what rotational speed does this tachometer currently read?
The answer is 1750; rpm
